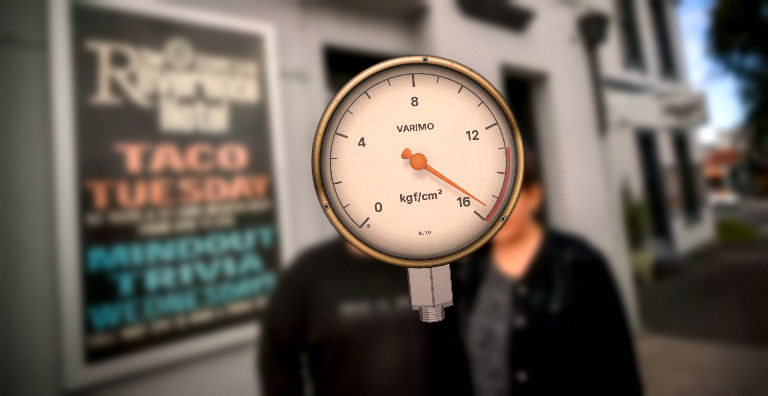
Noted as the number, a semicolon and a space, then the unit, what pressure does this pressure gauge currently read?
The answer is 15.5; kg/cm²
